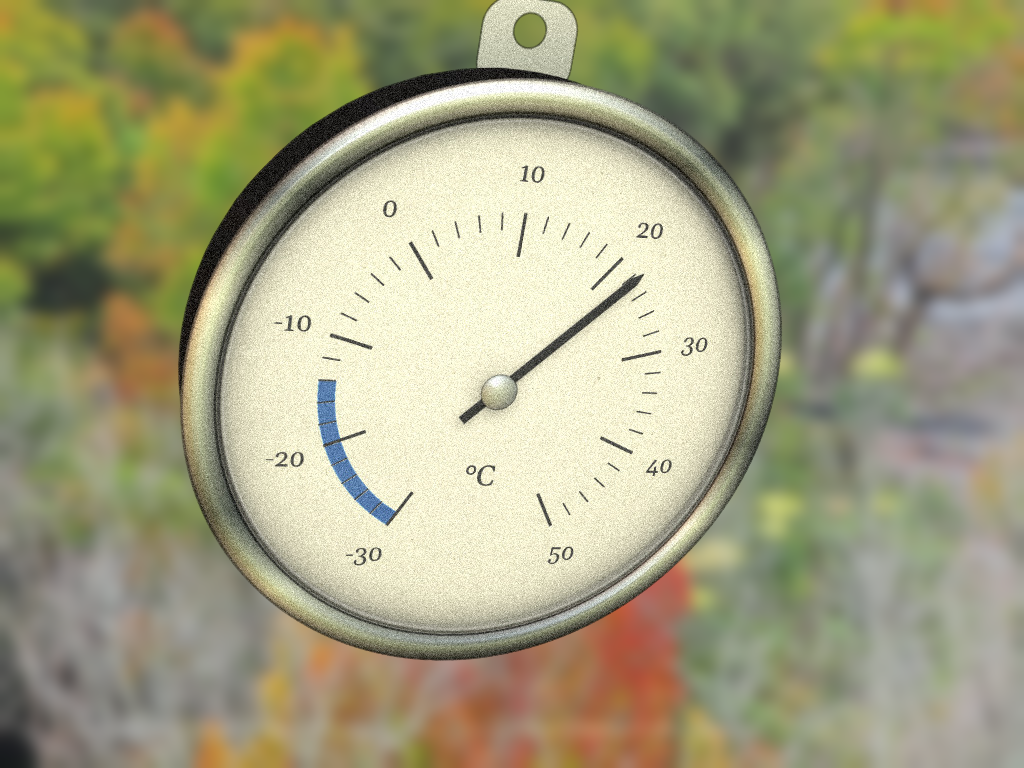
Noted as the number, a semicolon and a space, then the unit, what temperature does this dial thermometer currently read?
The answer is 22; °C
